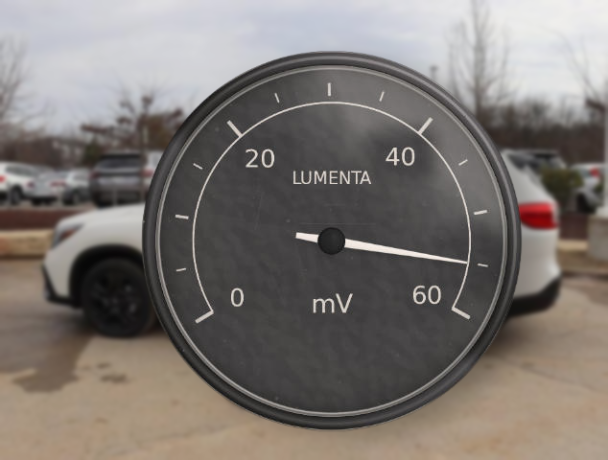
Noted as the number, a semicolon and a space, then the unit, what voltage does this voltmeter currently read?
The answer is 55; mV
